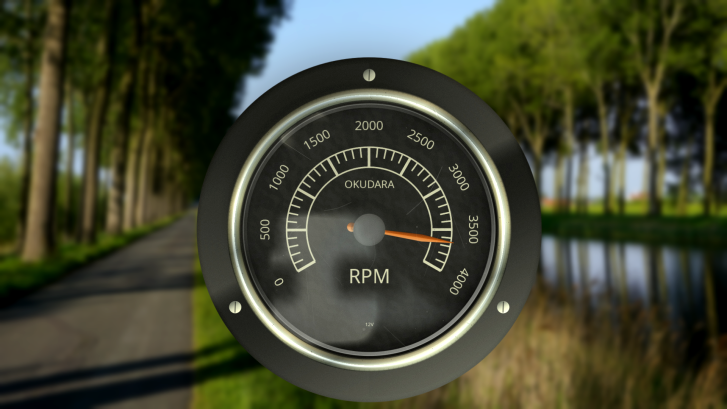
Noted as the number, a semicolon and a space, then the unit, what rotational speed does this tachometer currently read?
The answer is 3650; rpm
